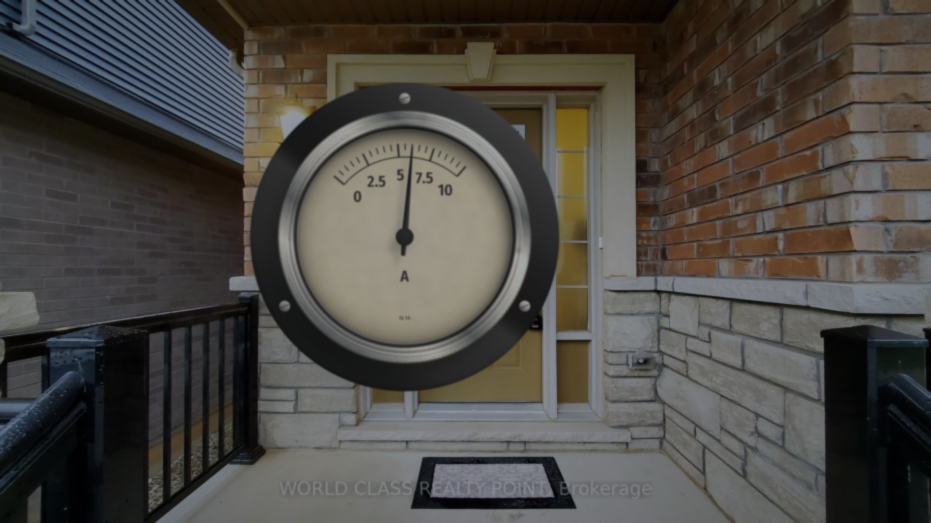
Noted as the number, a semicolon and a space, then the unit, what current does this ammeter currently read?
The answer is 6; A
